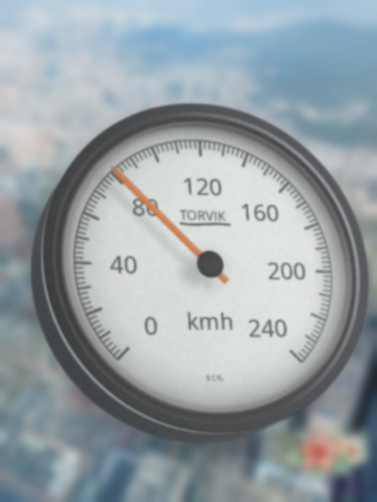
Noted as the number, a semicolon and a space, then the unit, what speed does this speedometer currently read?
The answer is 80; km/h
